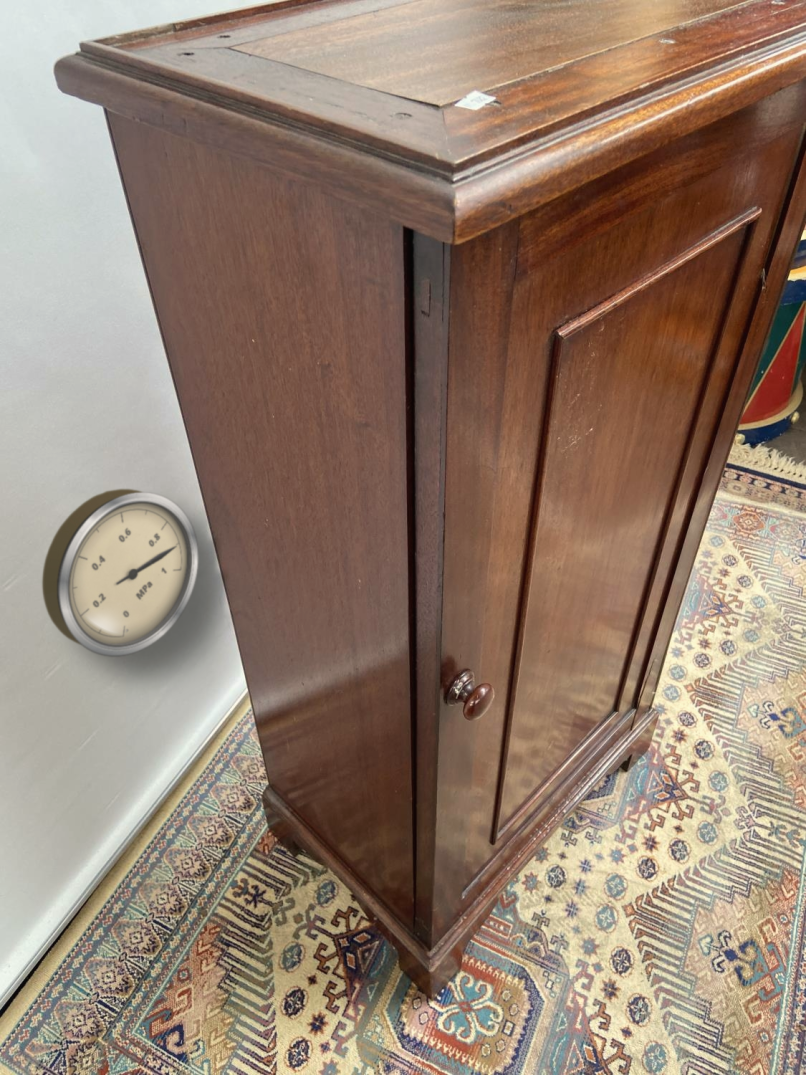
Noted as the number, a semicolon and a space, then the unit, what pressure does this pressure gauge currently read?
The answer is 0.9; MPa
